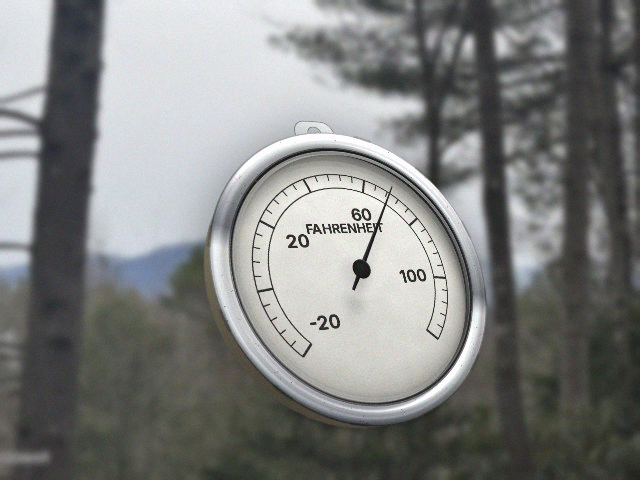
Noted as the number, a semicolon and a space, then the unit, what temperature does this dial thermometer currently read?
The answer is 68; °F
